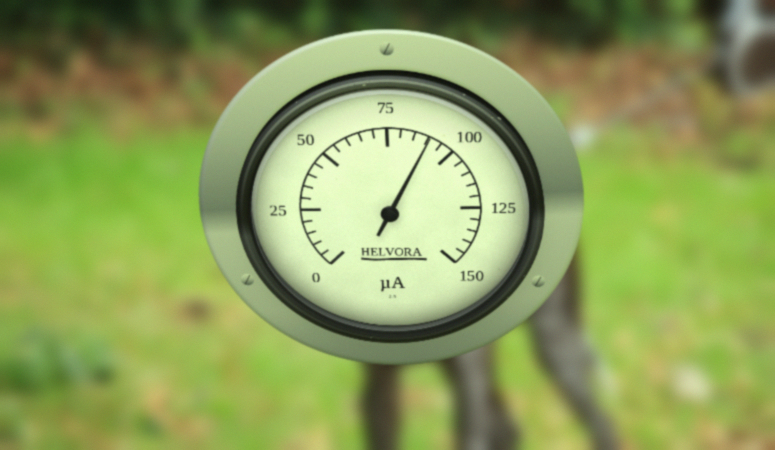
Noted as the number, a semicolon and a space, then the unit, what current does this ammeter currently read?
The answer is 90; µA
